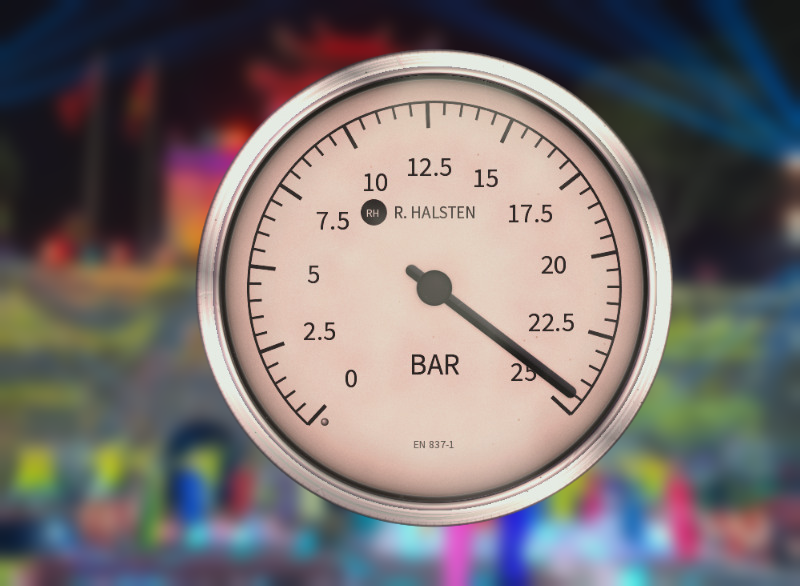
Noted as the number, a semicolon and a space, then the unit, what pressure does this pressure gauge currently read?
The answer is 24.5; bar
